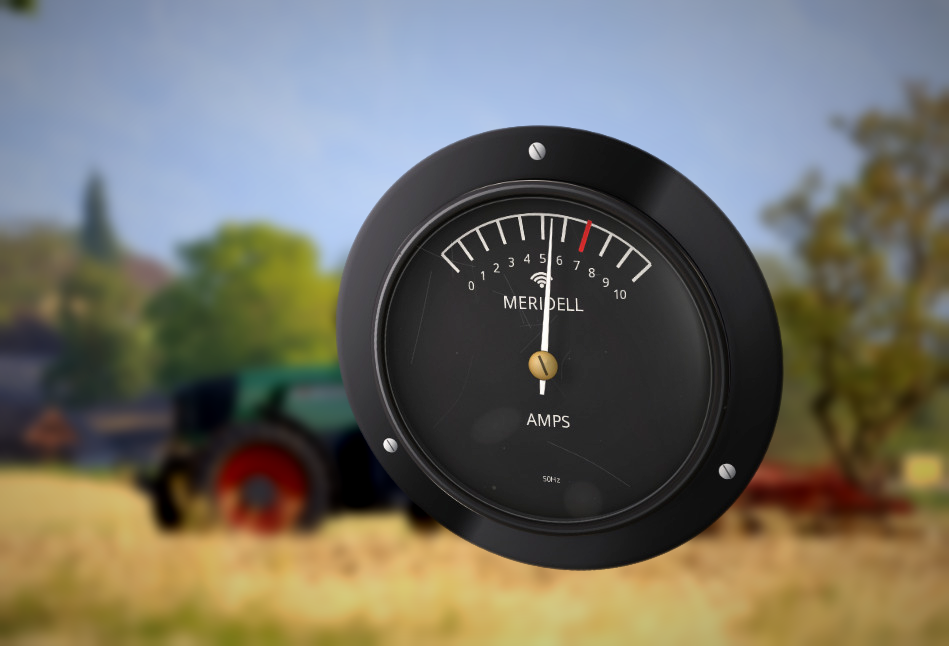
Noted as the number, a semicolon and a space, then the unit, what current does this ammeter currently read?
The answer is 5.5; A
